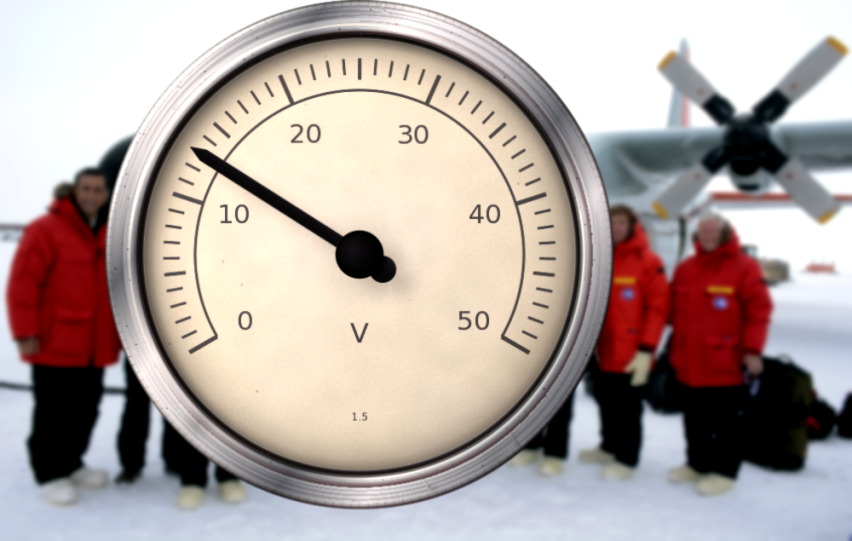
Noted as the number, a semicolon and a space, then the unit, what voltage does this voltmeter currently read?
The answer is 13; V
